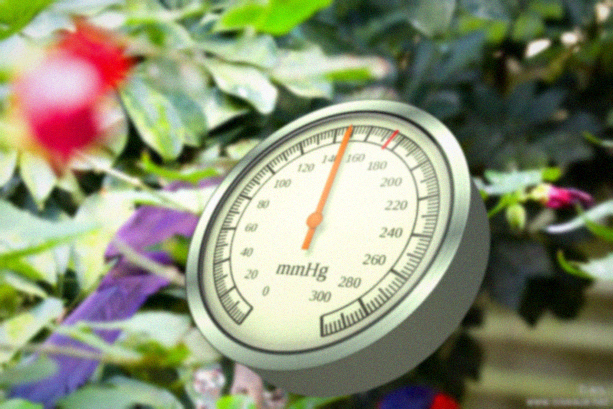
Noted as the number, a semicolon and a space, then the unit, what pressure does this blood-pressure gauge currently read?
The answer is 150; mmHg
